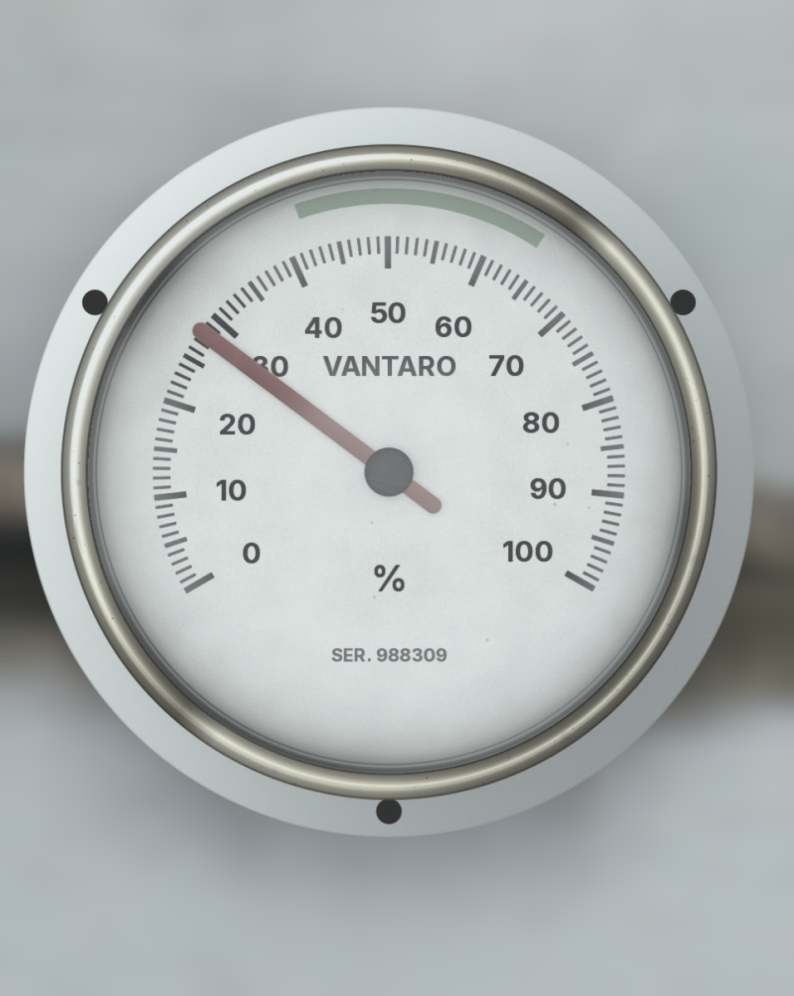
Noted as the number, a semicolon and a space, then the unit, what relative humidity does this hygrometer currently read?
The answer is 28; %
